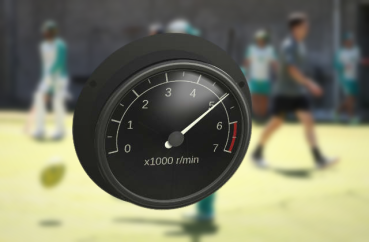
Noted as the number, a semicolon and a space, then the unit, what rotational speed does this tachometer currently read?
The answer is 5000; rpm
